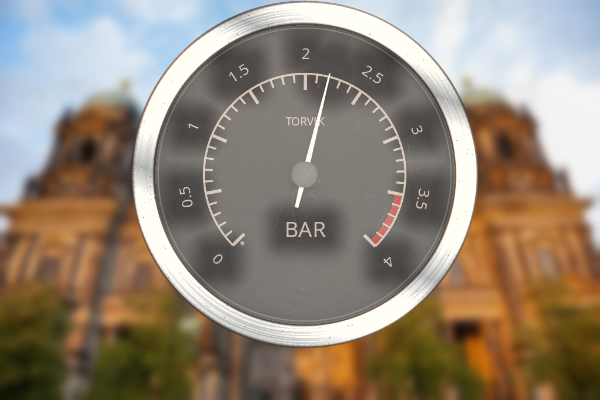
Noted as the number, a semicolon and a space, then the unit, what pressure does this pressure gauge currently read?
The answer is 2.2; bar
